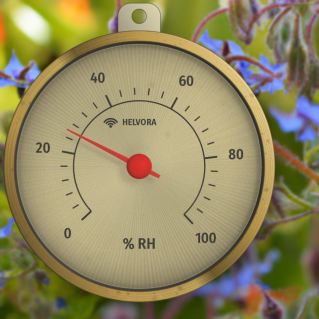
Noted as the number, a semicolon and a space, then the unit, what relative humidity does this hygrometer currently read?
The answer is 26; %
